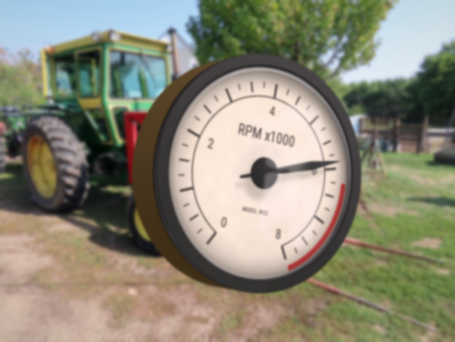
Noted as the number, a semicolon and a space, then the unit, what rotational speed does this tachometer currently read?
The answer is 5875; rpm
